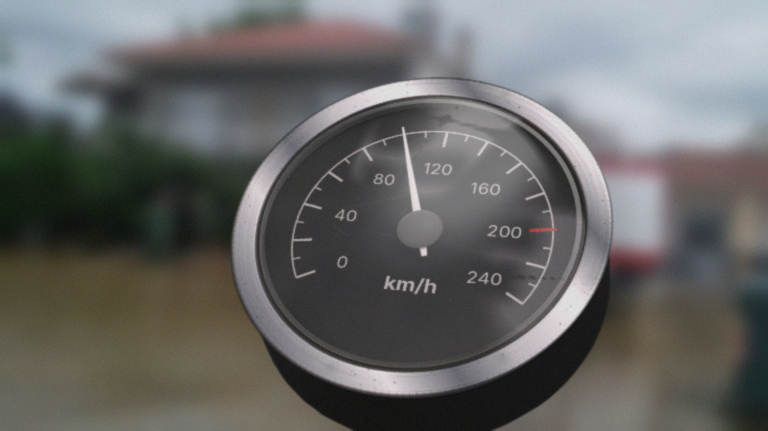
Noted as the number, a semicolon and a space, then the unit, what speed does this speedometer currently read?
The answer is 100; km/h
